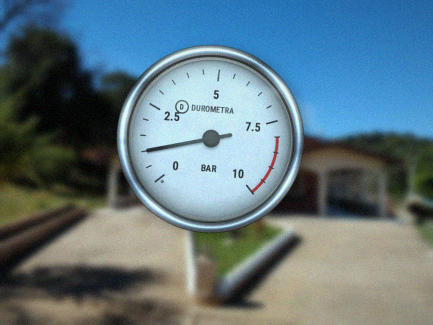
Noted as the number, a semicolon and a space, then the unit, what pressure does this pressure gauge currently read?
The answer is 1; bar
